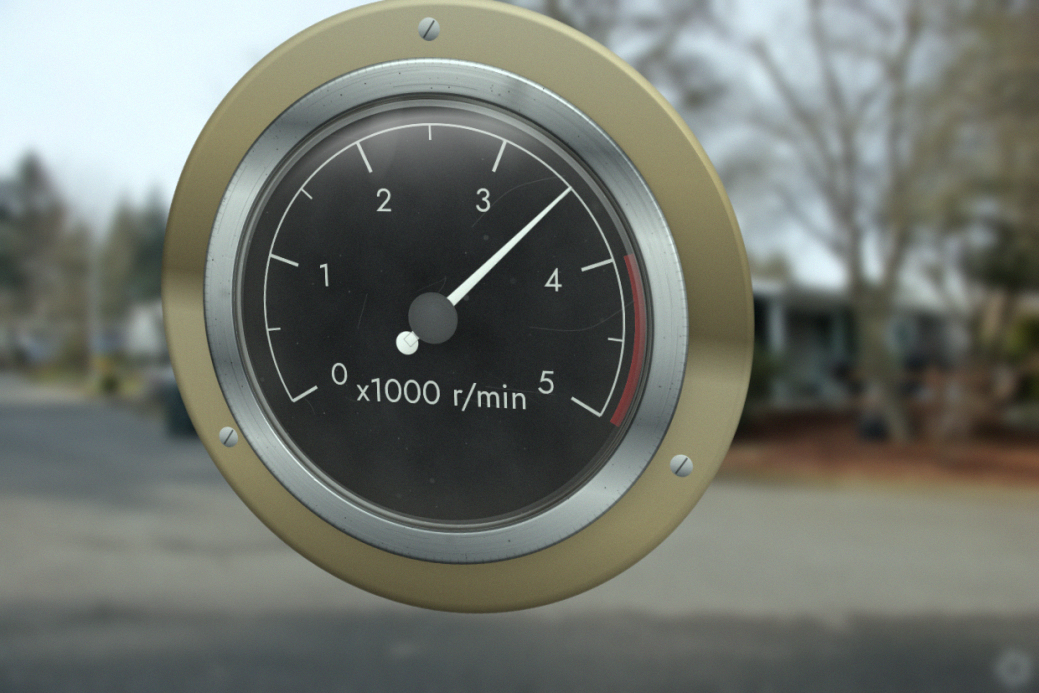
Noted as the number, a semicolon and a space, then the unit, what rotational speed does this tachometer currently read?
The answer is 3500; rpm
